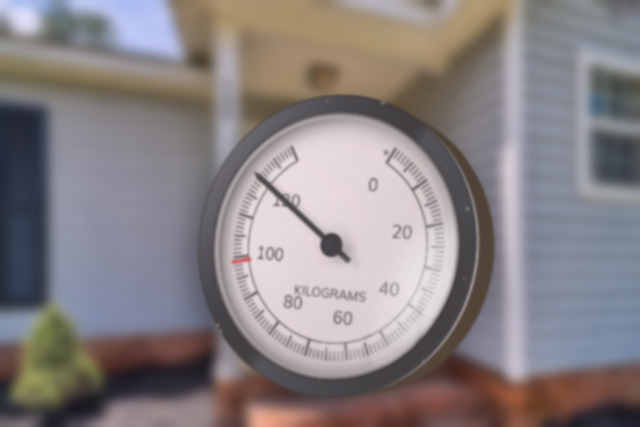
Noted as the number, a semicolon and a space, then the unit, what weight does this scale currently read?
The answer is 120; kg
